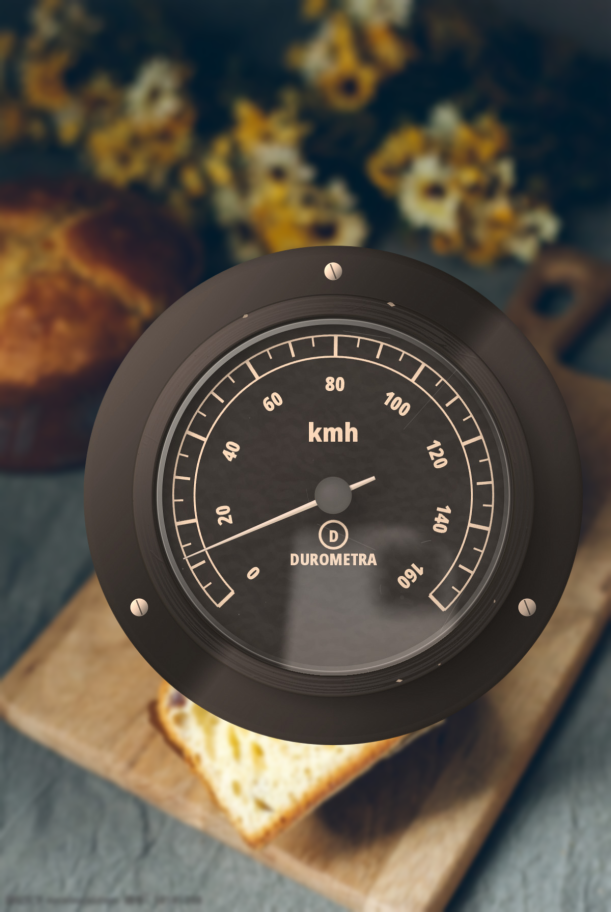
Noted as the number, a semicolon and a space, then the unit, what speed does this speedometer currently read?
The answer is 12.5; km/h
